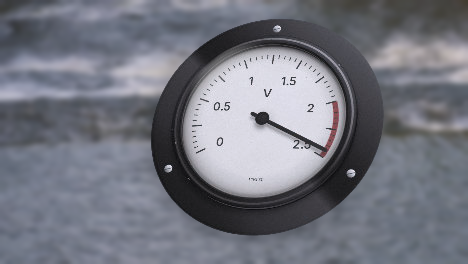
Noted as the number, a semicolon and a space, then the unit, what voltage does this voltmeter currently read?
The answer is 2.45; V
